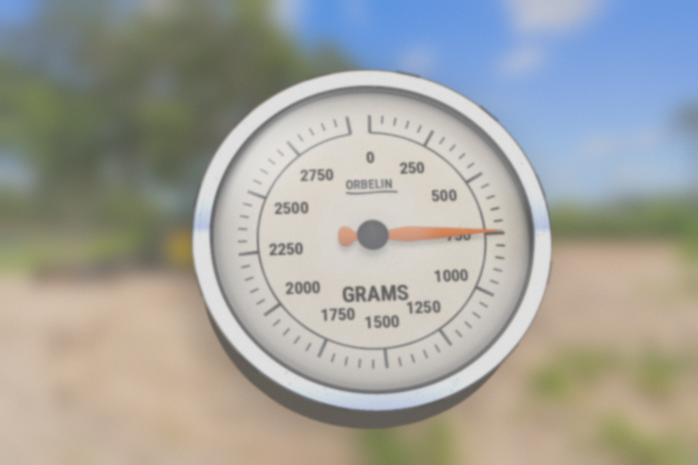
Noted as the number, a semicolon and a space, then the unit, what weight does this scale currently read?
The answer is 750; g
